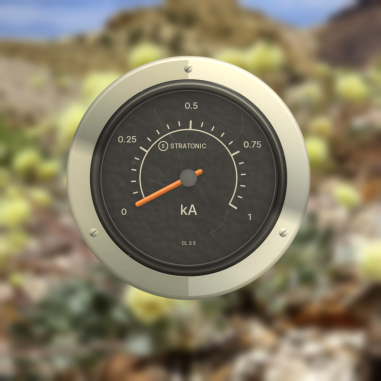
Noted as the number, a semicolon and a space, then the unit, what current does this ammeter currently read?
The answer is 0; kA
